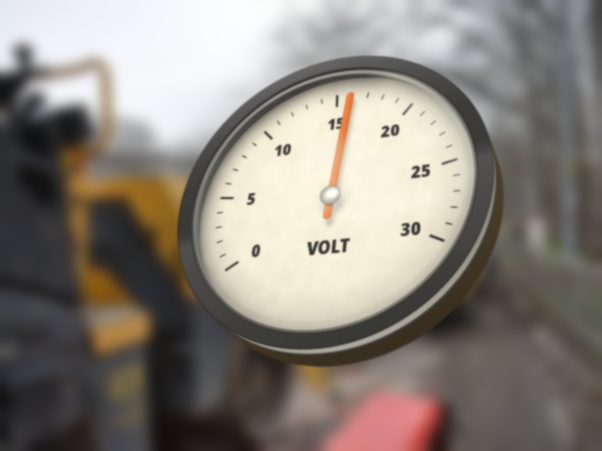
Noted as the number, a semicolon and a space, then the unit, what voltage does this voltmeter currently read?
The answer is 16; V
